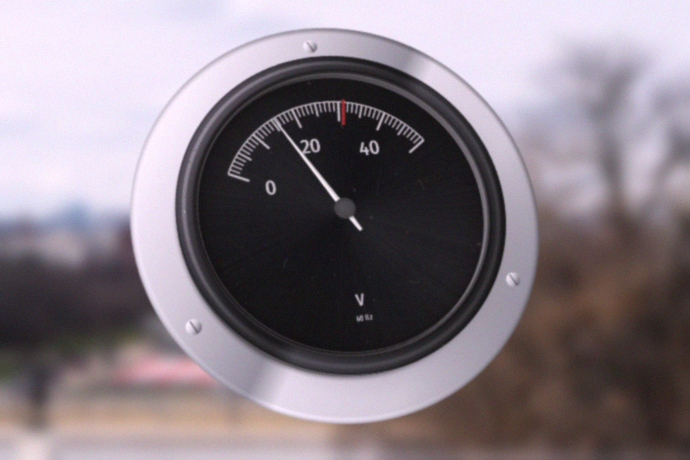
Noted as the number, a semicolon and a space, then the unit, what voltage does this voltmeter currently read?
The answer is 15; V
